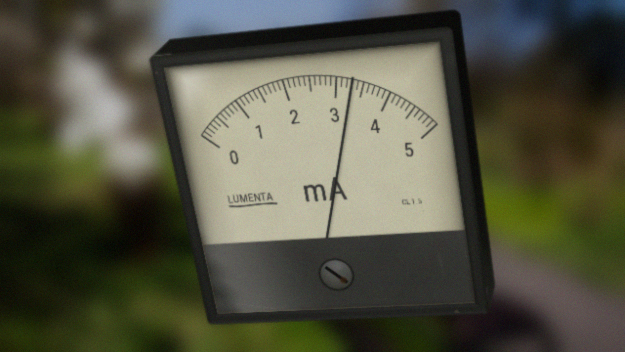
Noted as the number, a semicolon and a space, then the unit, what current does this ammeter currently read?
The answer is 3.3; mA
